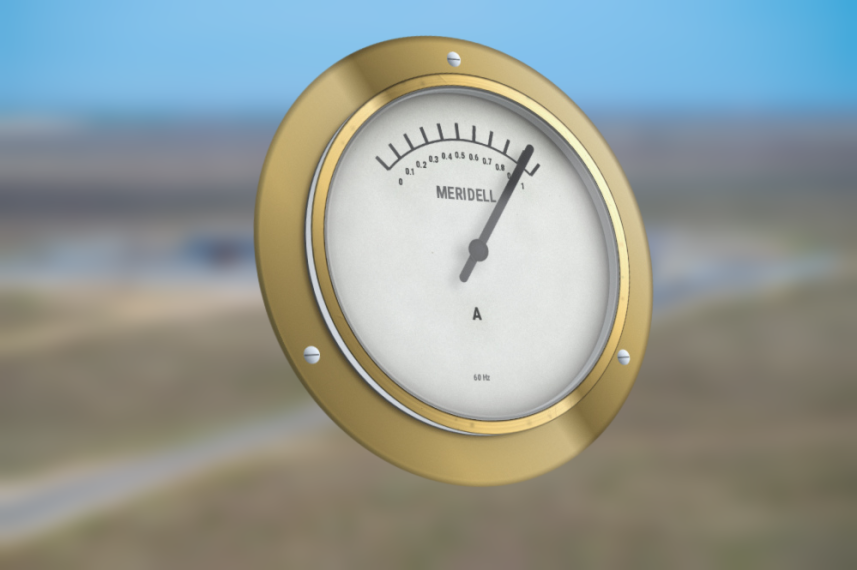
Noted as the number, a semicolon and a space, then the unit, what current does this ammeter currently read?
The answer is 0.9; A
